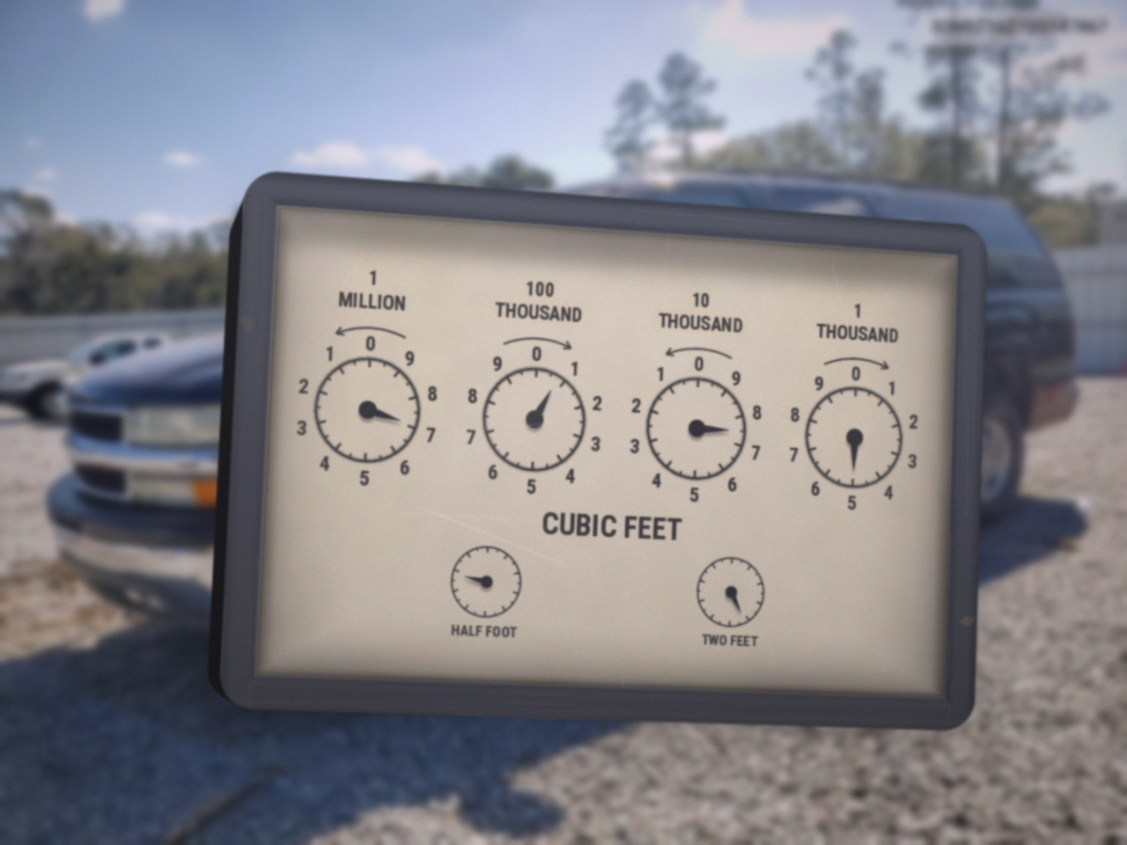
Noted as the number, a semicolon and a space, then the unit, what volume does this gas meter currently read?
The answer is 707500; ft³
